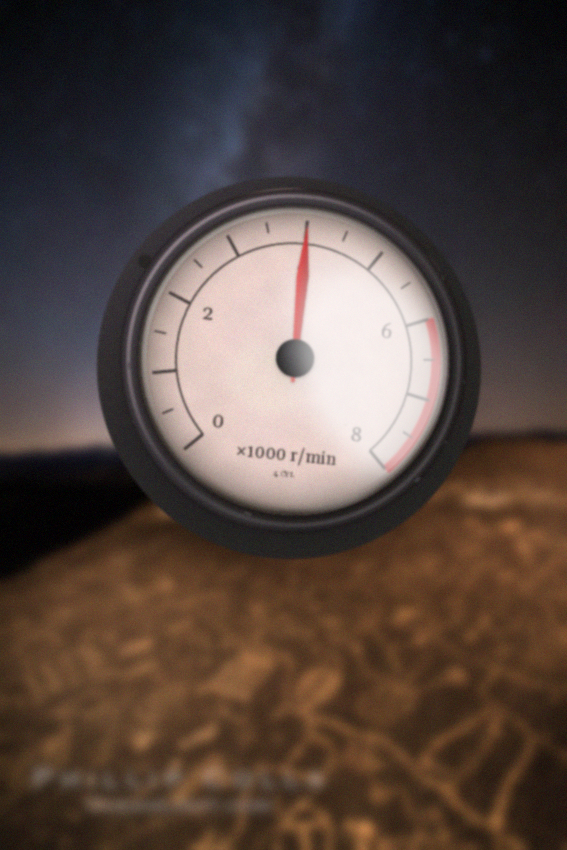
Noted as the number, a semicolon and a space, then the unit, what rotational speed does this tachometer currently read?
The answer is 4000; rpm
